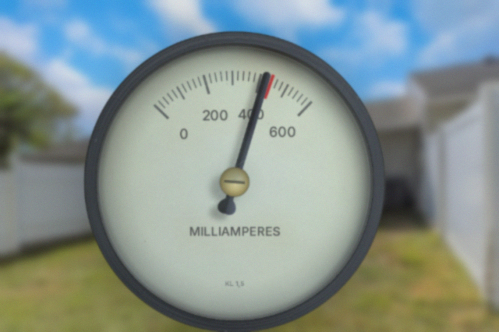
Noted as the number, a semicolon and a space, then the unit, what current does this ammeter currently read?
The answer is 420; mA
